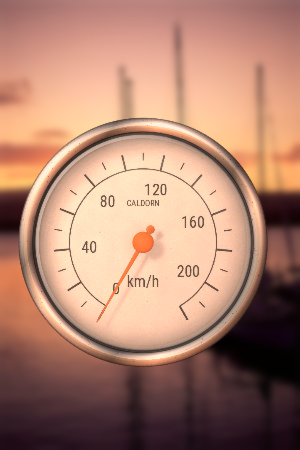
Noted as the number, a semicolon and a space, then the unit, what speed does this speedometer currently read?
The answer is 0; km/h
